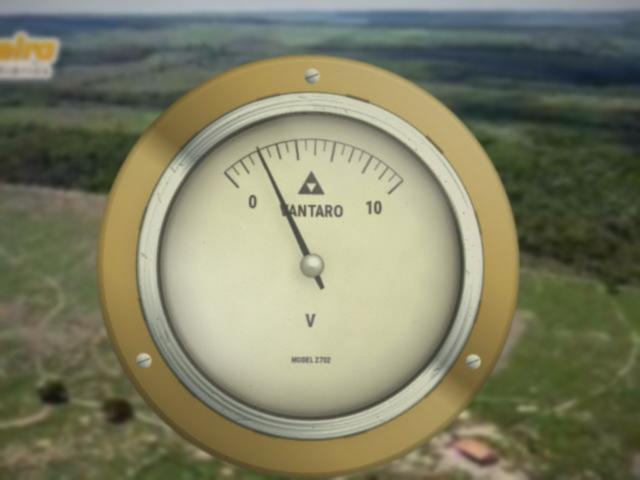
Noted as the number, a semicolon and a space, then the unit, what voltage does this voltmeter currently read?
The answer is 2; V
